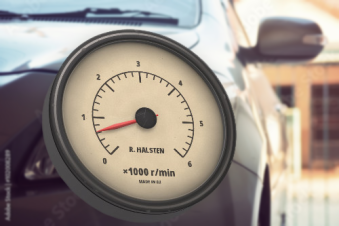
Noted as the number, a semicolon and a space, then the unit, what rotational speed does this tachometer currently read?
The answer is 600; rpm
